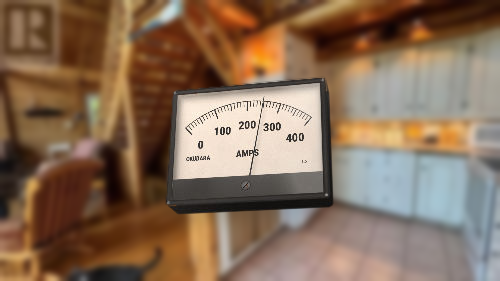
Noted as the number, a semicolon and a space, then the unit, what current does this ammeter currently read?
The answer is 250; A
